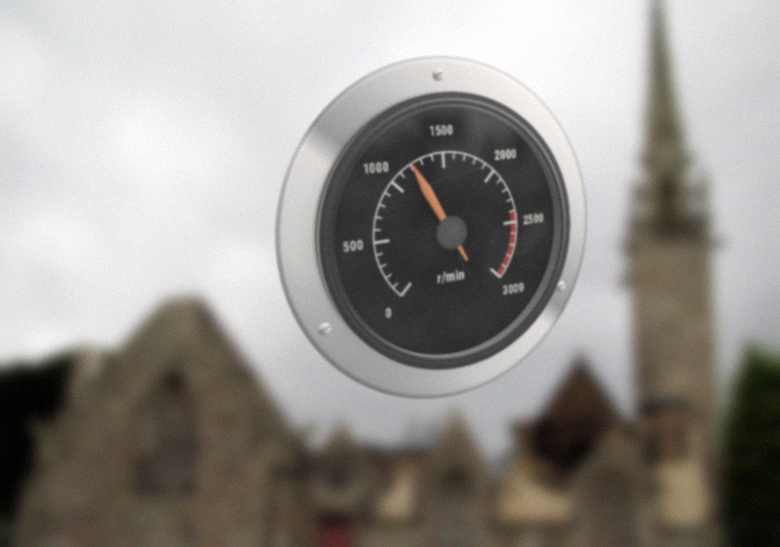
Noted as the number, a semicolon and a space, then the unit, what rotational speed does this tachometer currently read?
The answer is 1200; rpm
